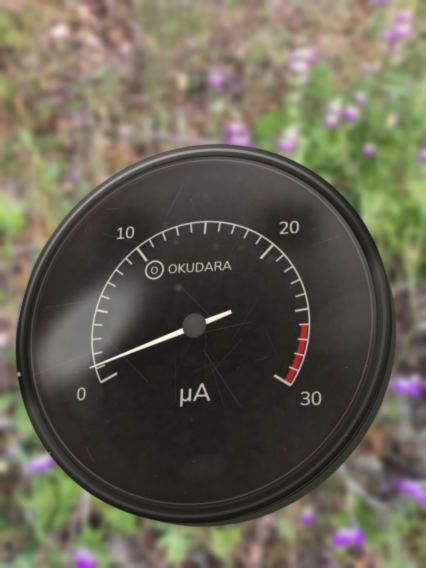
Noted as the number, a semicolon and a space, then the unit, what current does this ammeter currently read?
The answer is 1; µA
